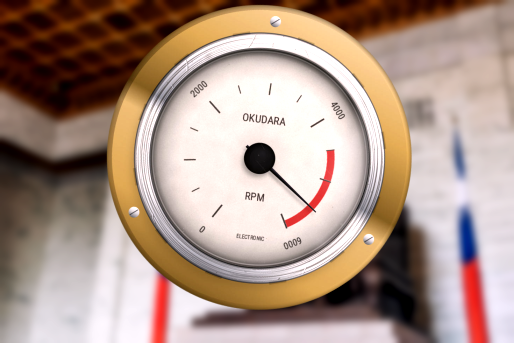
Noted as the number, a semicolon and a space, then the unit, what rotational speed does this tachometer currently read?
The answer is 5500; rpm
